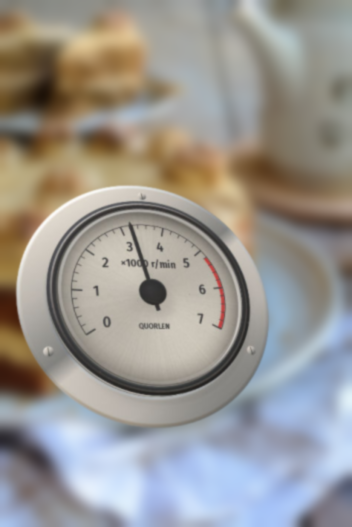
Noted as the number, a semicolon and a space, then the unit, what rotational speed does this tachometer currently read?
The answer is 3200; rpm
